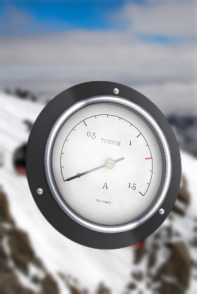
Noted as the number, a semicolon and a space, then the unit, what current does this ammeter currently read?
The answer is 0; A
